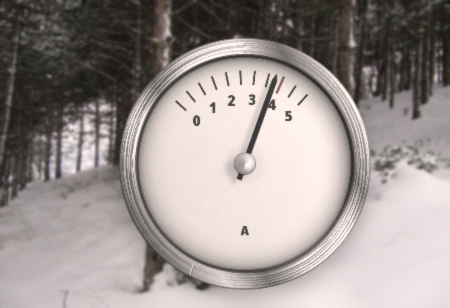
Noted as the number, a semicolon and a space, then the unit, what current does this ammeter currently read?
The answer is 3.75; A
